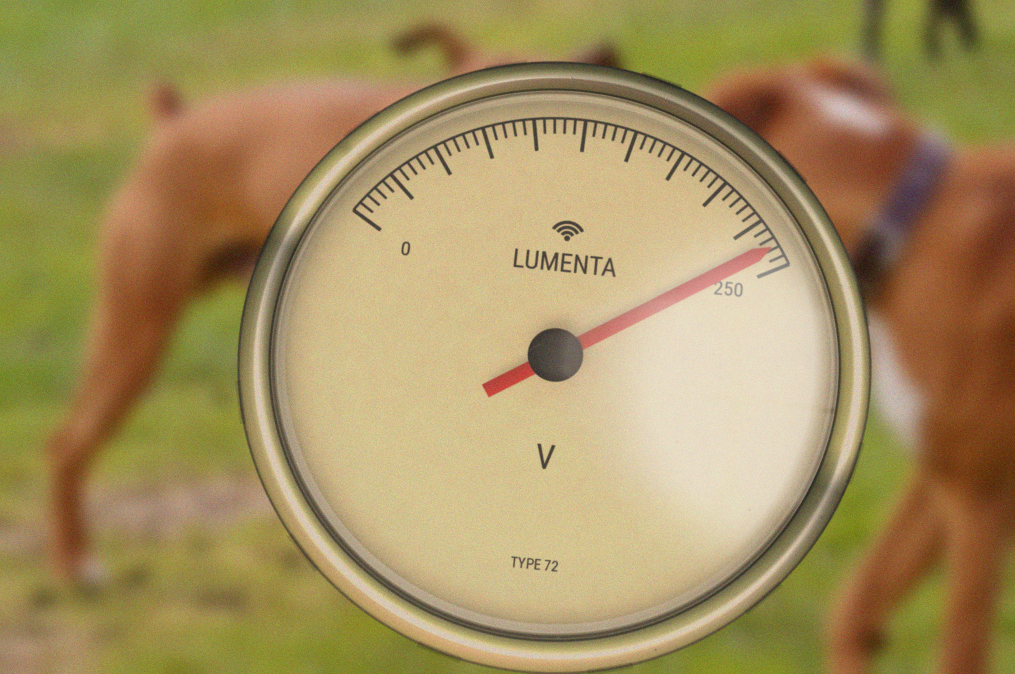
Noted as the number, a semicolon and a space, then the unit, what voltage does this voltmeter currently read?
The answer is 240; V
